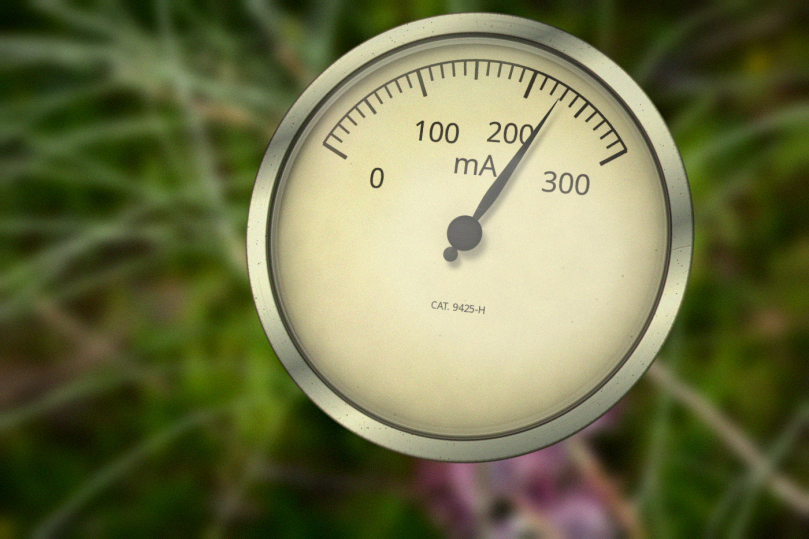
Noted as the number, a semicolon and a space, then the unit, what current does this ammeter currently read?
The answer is 230; mA
